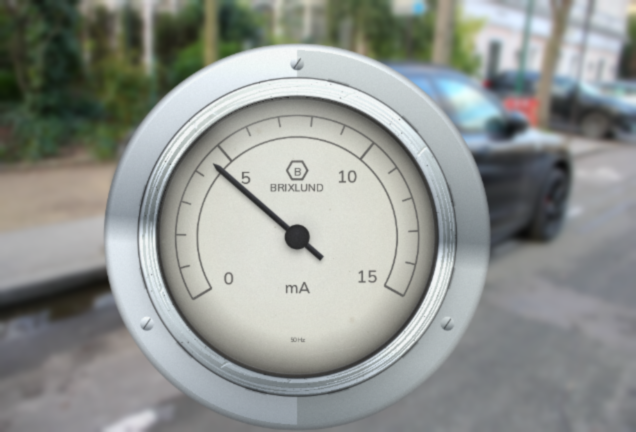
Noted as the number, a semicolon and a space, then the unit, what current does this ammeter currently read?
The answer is 4.5; mA
